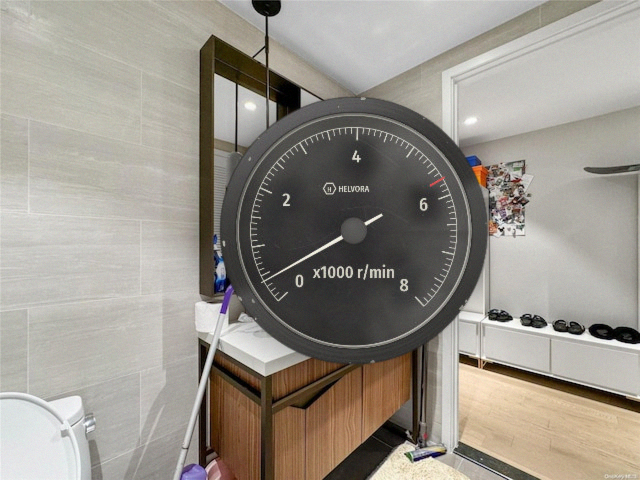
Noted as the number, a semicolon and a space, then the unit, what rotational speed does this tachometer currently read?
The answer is 400; rpm
